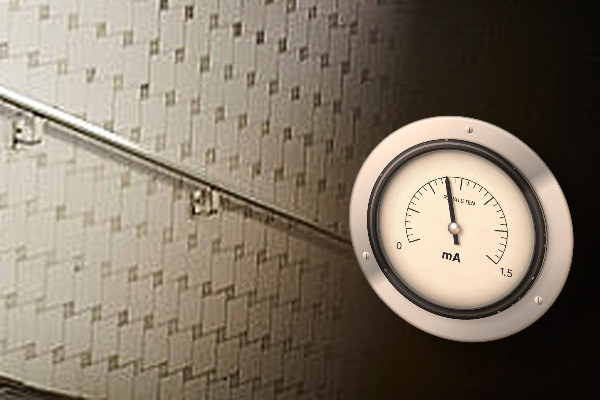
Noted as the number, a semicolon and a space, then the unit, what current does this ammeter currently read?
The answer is 0.65; mA
